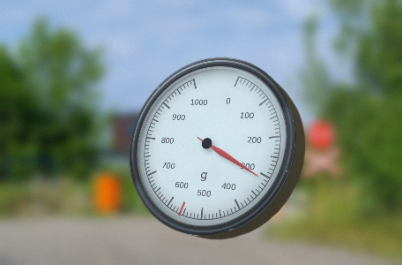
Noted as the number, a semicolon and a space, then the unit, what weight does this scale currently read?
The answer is 310; g
